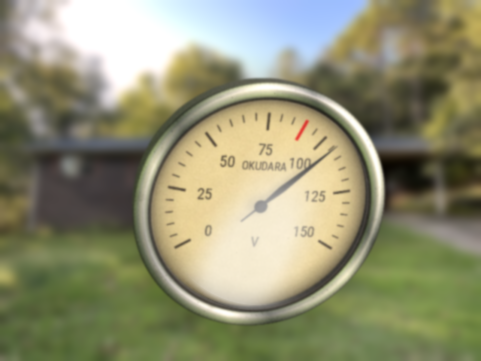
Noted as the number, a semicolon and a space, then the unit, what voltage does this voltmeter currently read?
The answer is 105; V
